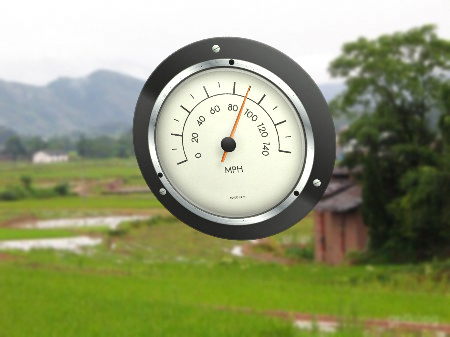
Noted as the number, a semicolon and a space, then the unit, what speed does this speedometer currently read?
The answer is 90; mph
